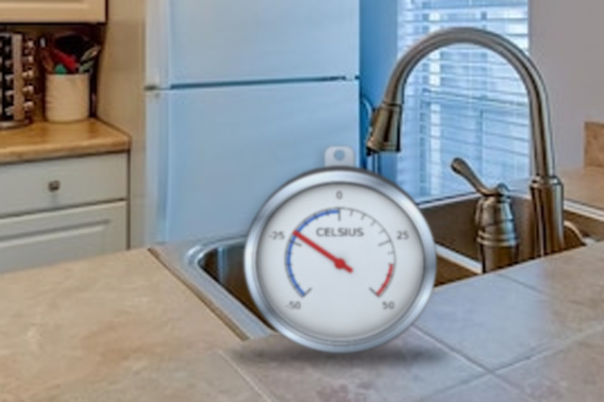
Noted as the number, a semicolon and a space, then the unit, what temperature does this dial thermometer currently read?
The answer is -20; °C
